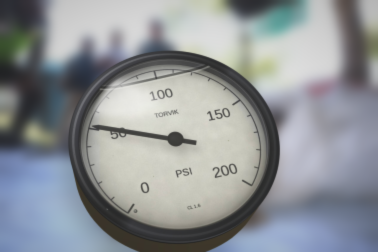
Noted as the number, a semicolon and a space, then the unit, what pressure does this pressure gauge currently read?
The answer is 50; psi
